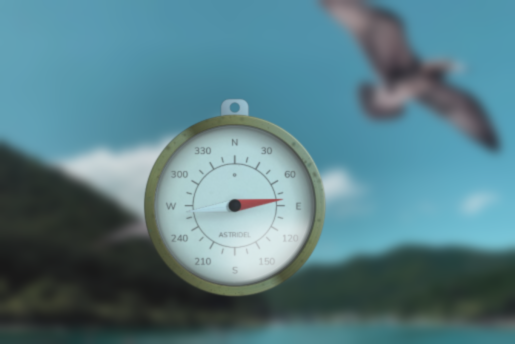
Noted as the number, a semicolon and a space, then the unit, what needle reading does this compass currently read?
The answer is 82.5; °
